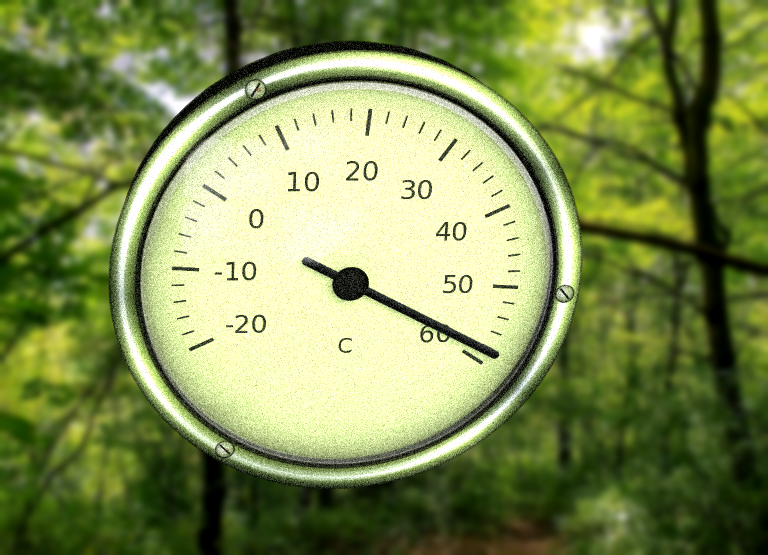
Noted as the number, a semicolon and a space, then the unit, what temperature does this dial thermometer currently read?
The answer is 58; °C
